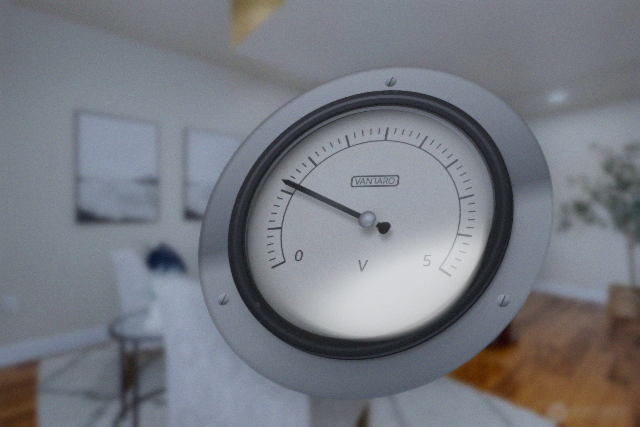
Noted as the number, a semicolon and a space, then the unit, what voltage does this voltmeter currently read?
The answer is 1.1; V
